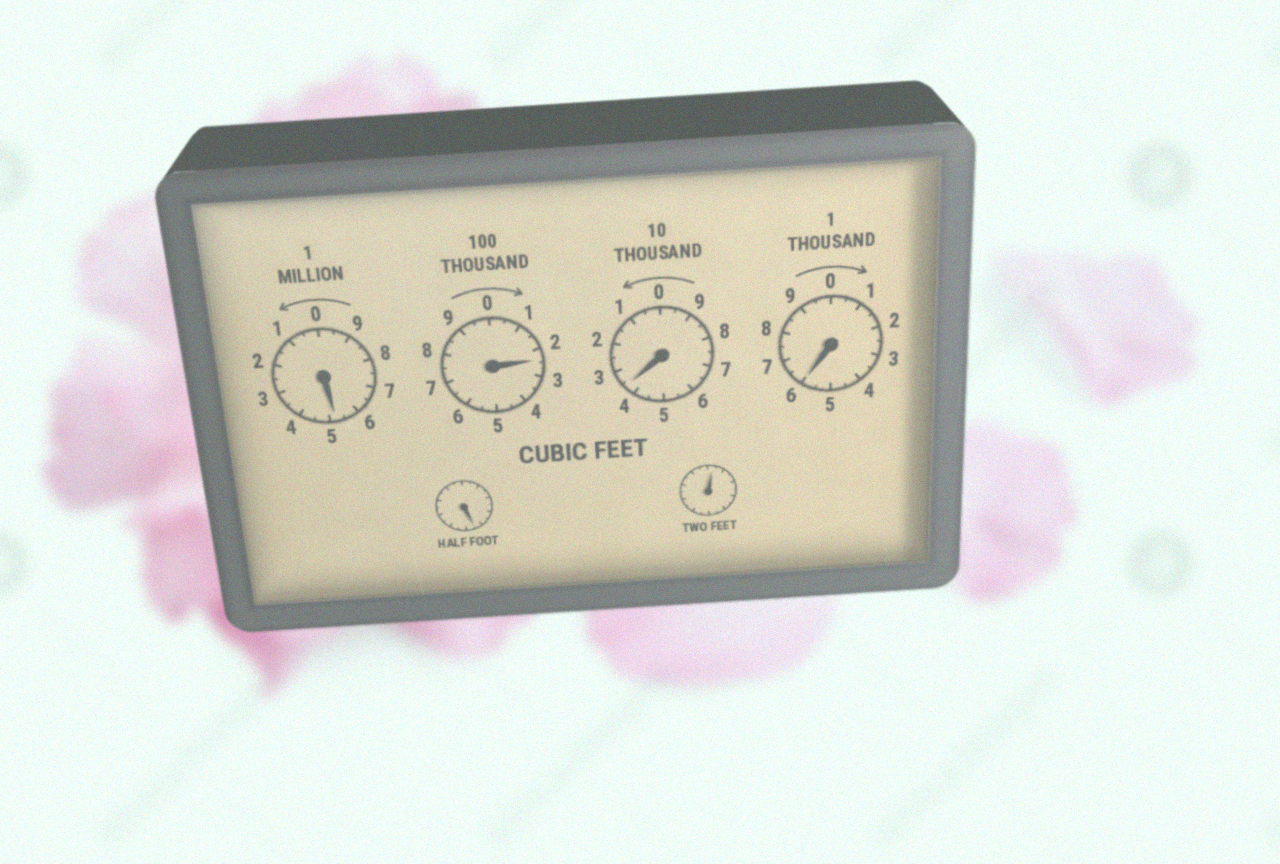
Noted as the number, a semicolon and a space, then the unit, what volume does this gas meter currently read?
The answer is 523600; ft³
